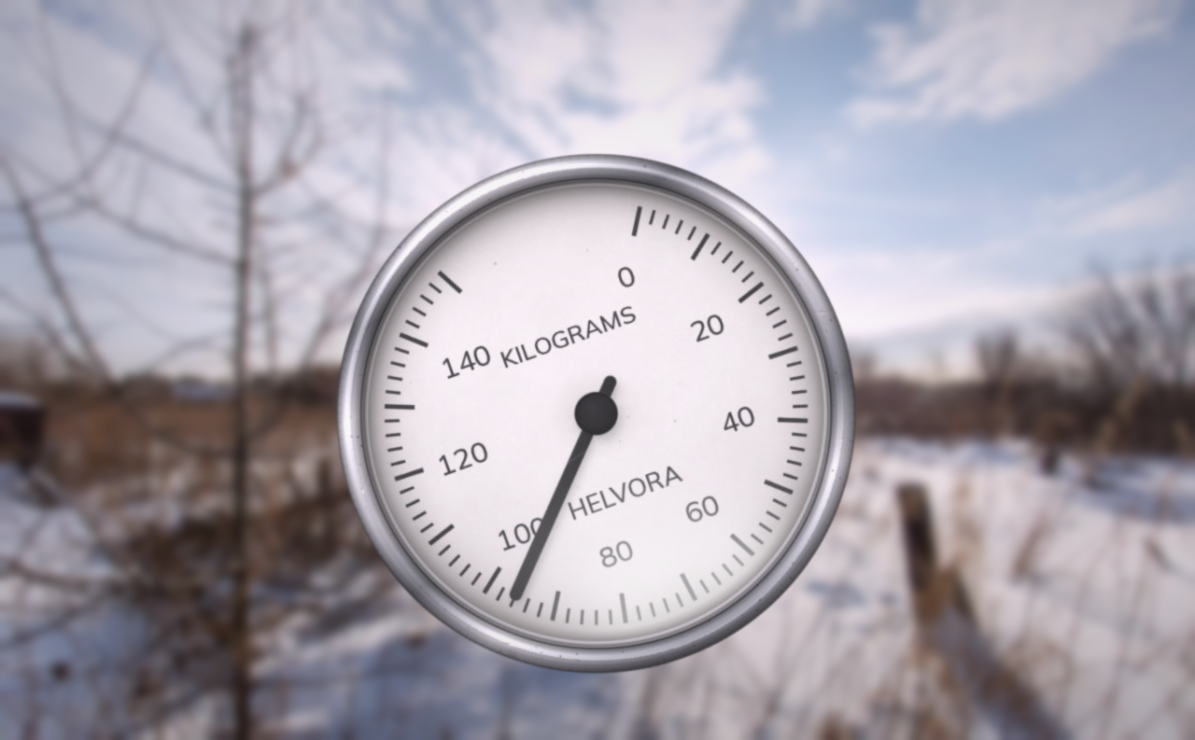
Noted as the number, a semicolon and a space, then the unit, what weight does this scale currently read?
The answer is 96; kg
